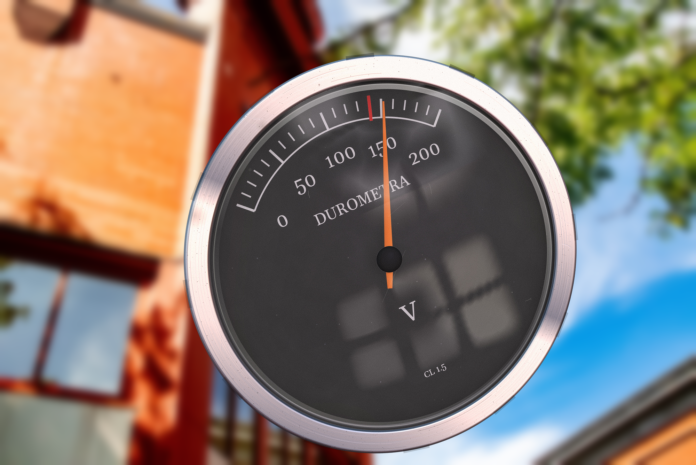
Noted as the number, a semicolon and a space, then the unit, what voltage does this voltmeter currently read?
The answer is 150; V
